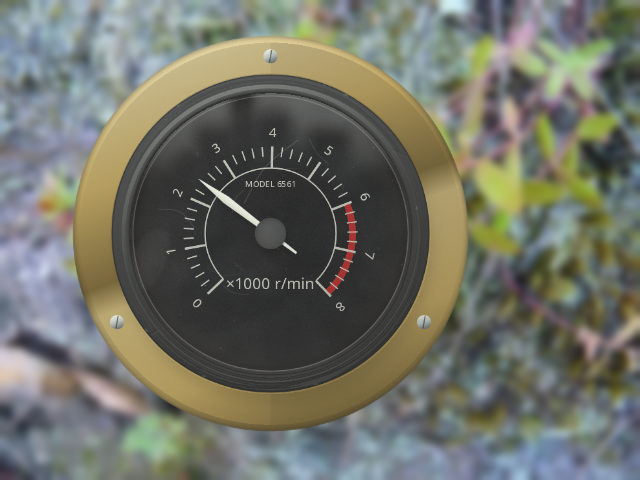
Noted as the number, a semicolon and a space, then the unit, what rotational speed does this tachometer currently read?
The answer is 2400; rpm
